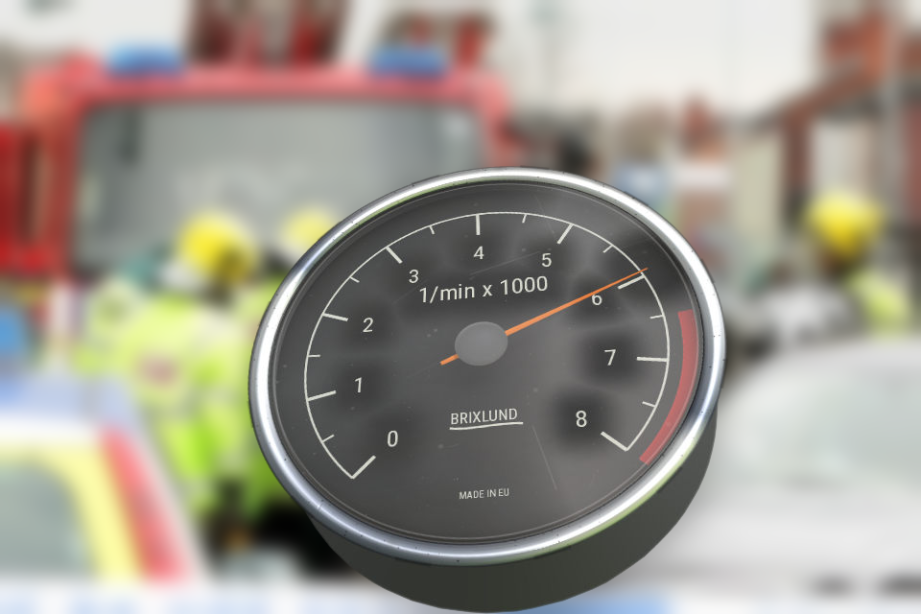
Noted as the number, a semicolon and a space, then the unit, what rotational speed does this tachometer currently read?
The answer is 6000; rpm
